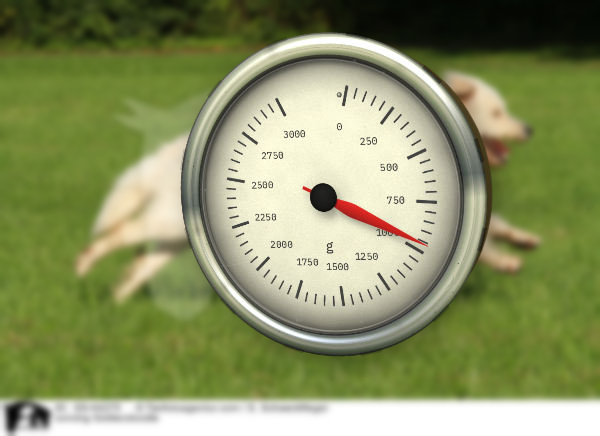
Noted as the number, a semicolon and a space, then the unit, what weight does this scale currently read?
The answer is 950; g
